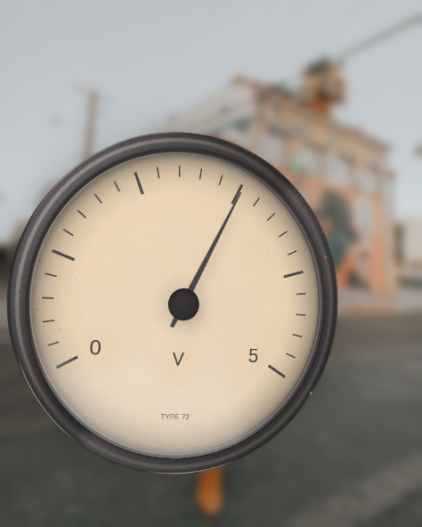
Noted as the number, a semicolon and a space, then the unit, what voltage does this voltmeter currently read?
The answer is 3; V
